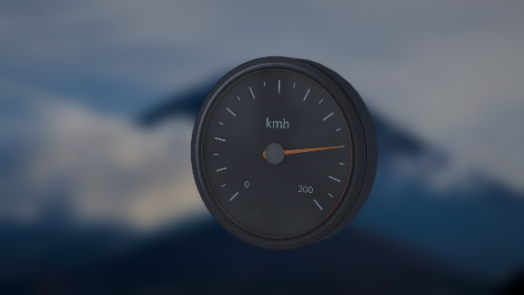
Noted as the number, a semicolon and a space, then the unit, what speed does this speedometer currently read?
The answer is 160; km/h
